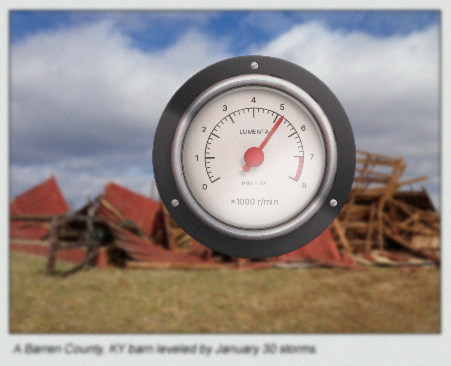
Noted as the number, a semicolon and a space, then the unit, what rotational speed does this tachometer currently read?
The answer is 5200; rpm
